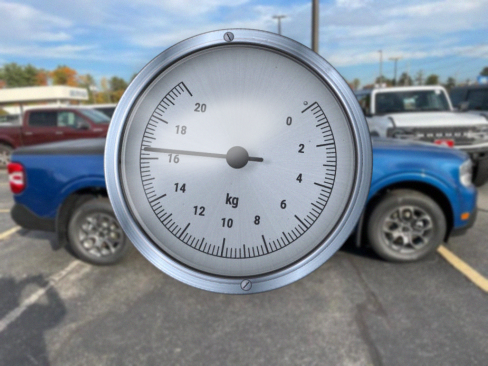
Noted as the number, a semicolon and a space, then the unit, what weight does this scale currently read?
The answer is 16.4; kg
